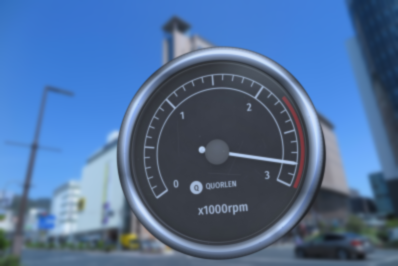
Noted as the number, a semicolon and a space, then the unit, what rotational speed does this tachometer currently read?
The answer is 2800; rpm
